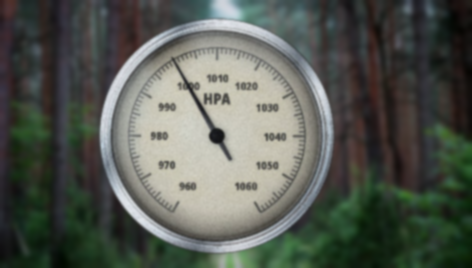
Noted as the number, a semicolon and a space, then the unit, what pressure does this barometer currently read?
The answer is 1000; hPa
